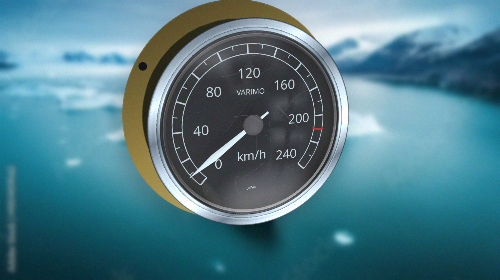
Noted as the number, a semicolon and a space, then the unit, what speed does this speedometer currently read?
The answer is 10; km/h
